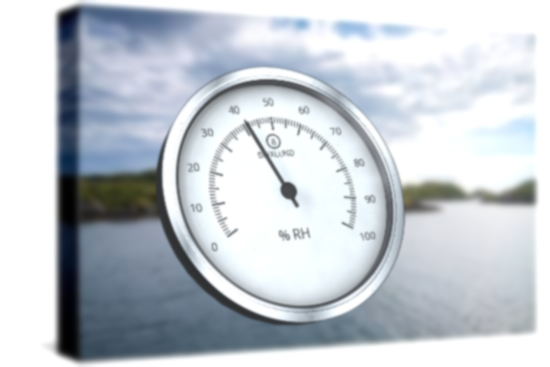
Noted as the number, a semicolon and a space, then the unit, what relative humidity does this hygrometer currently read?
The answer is 40; %
